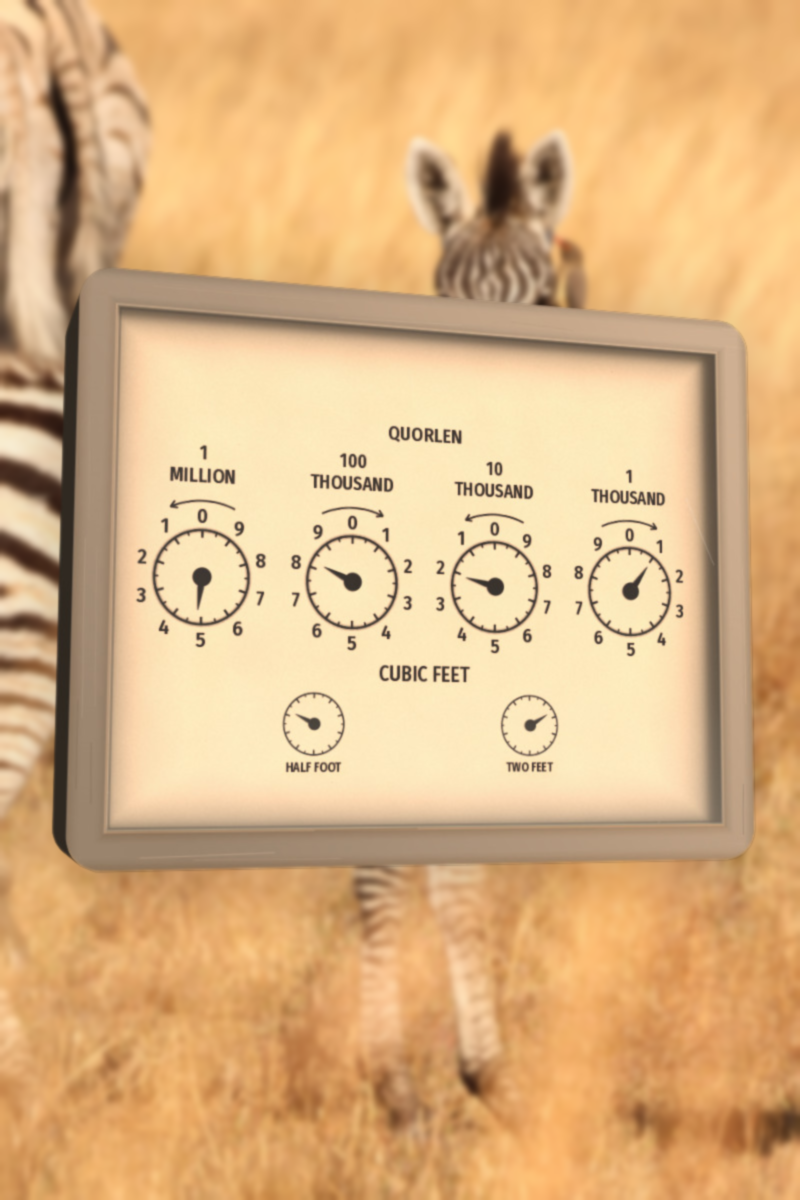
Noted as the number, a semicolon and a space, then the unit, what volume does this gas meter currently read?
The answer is 482100; ft³
